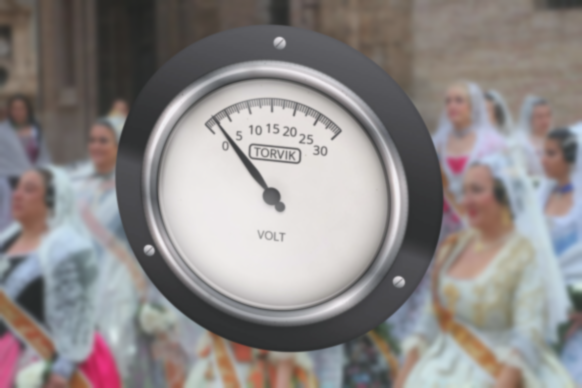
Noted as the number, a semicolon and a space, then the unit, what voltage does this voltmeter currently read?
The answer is 2.5; V
